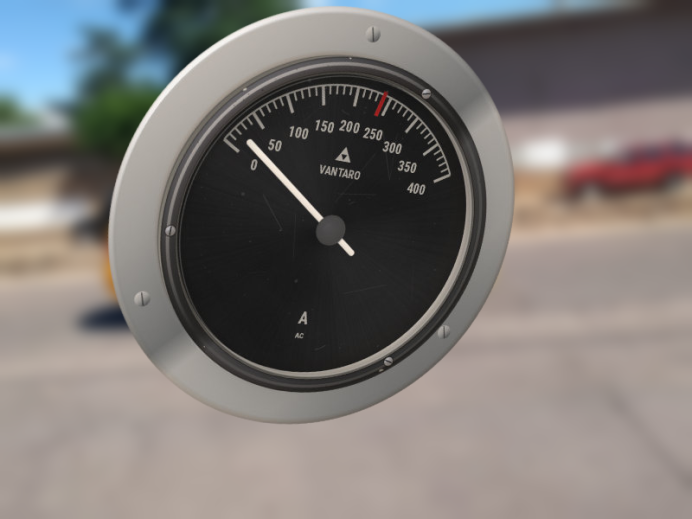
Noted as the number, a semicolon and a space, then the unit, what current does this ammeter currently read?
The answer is 20; A
